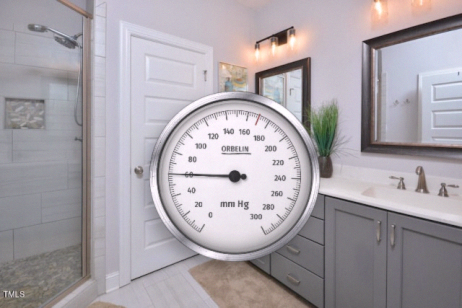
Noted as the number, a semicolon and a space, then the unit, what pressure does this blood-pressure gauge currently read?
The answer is 60; mmHg
